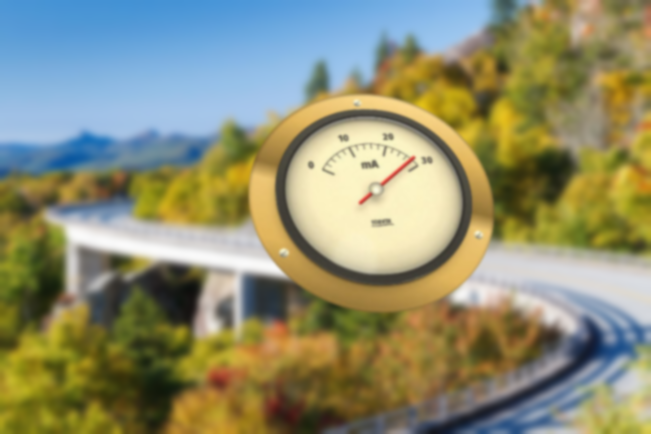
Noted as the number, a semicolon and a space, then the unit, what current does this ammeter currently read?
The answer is 28; mA
